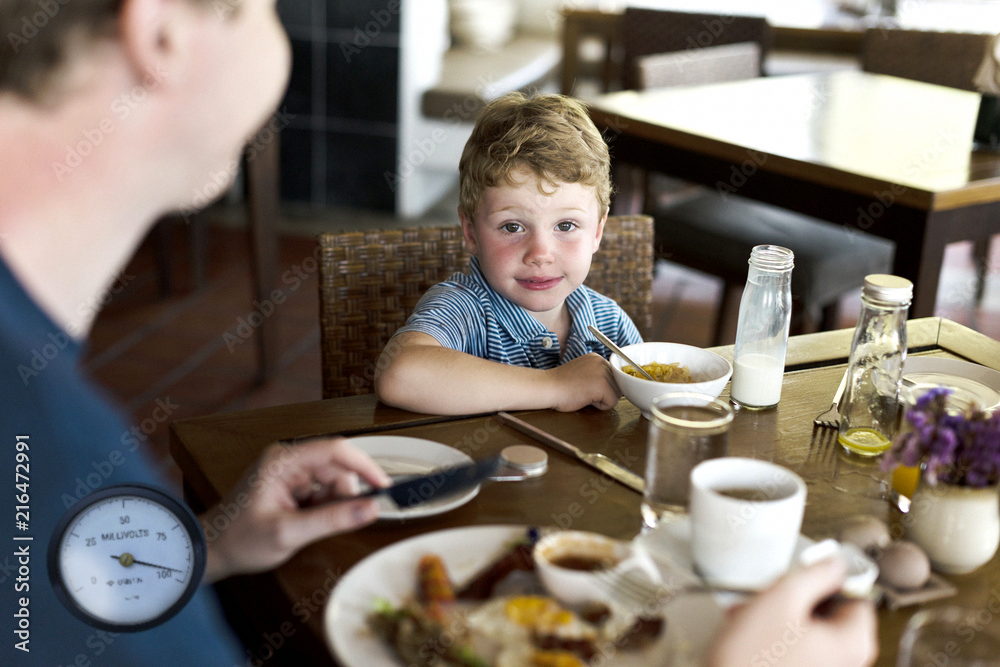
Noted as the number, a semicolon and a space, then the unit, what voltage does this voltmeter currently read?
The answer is 95; mV
